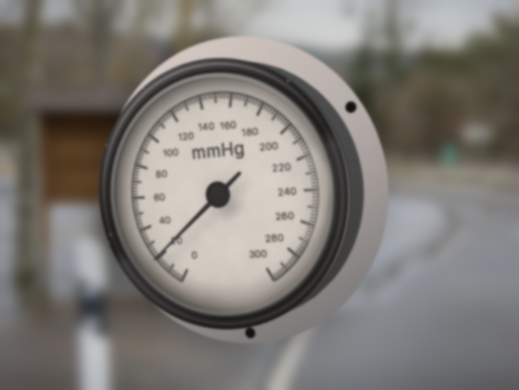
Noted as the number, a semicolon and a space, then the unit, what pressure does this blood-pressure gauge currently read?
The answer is 20; mmHg
